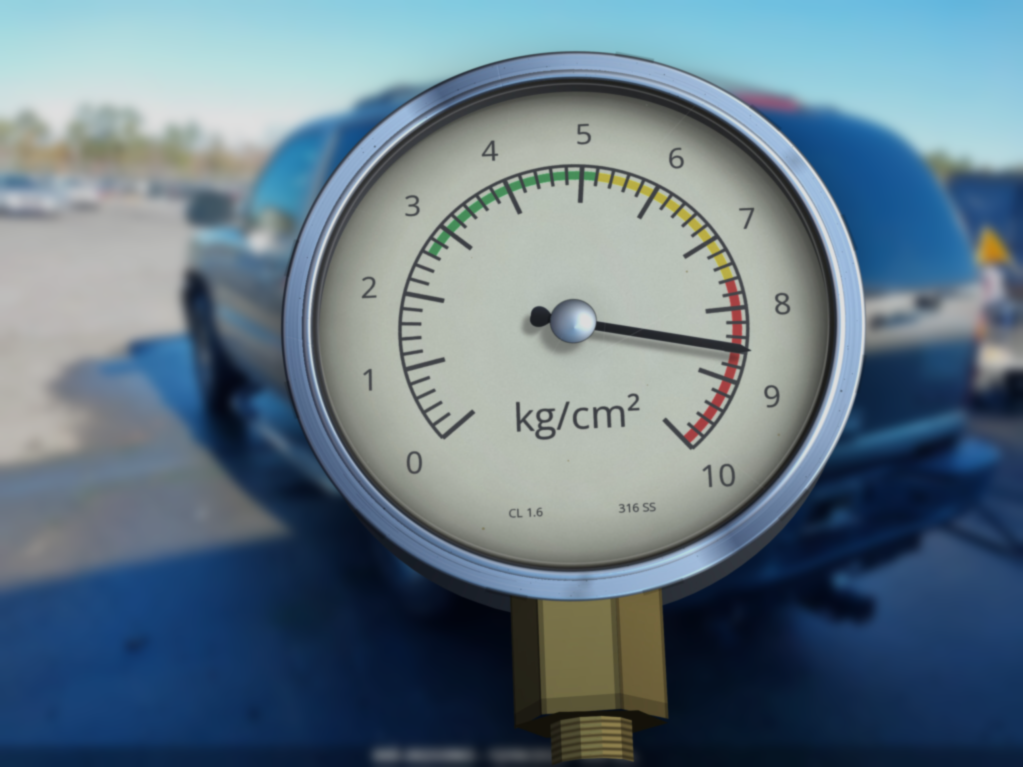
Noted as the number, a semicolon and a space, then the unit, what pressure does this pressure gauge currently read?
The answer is 8.6; kg/cm²
